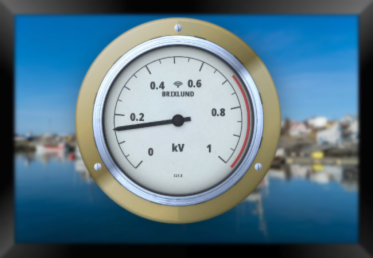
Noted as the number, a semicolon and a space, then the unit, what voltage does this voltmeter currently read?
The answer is 0.15; kV
